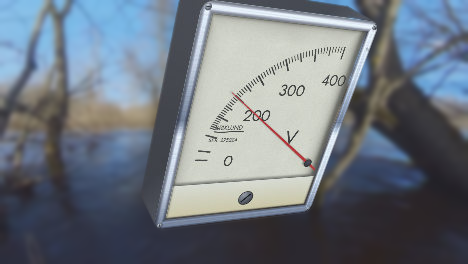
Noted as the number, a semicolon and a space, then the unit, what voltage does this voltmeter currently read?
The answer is 200; V
